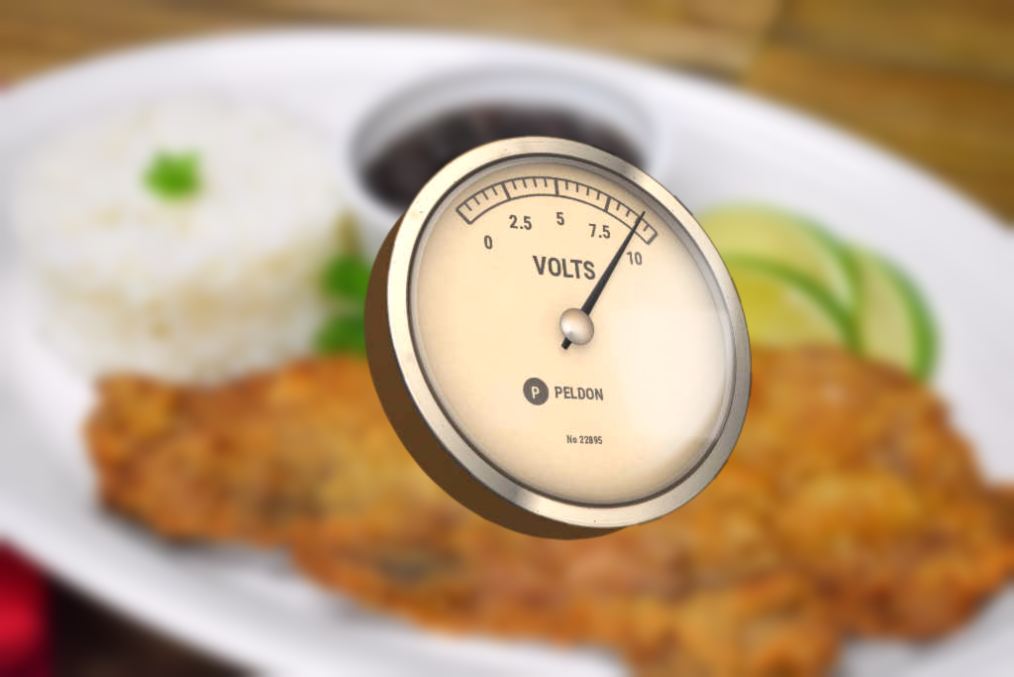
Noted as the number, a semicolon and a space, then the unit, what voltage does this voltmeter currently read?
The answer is 9; V
